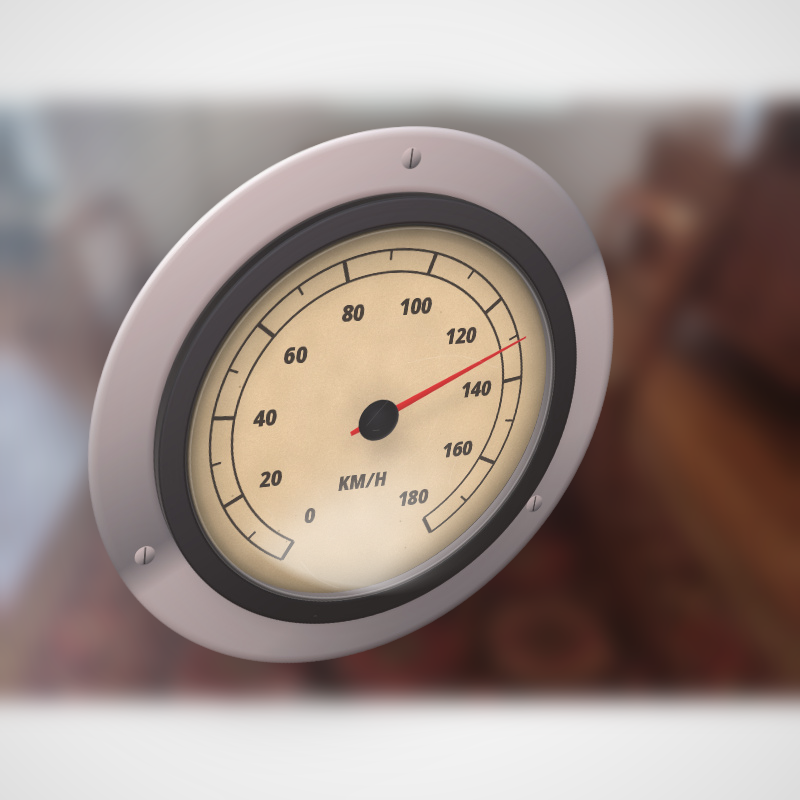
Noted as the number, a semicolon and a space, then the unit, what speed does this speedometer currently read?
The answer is 130; km/h
